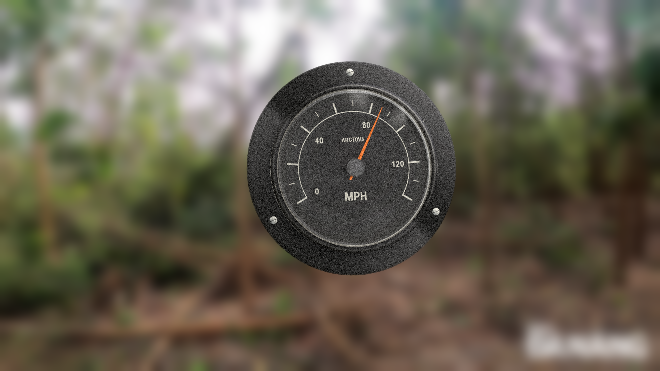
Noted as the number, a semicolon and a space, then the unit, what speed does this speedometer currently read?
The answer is 85; mph
